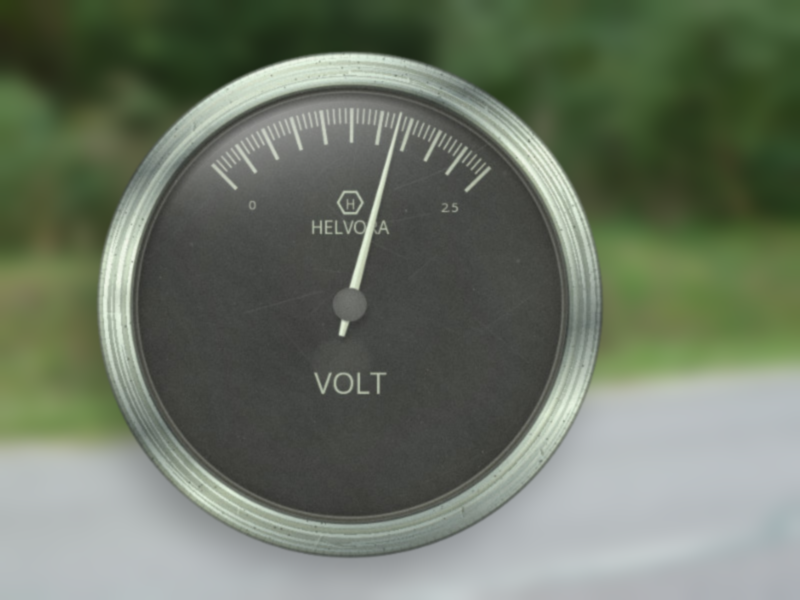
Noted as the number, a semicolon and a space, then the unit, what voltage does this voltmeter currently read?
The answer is 1.65; V
